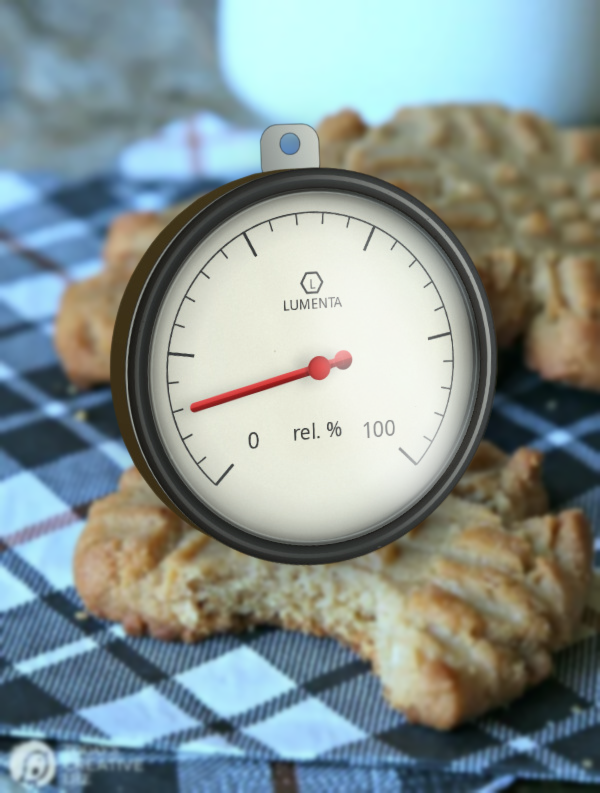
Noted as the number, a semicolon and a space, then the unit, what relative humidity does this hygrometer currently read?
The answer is 12; %
